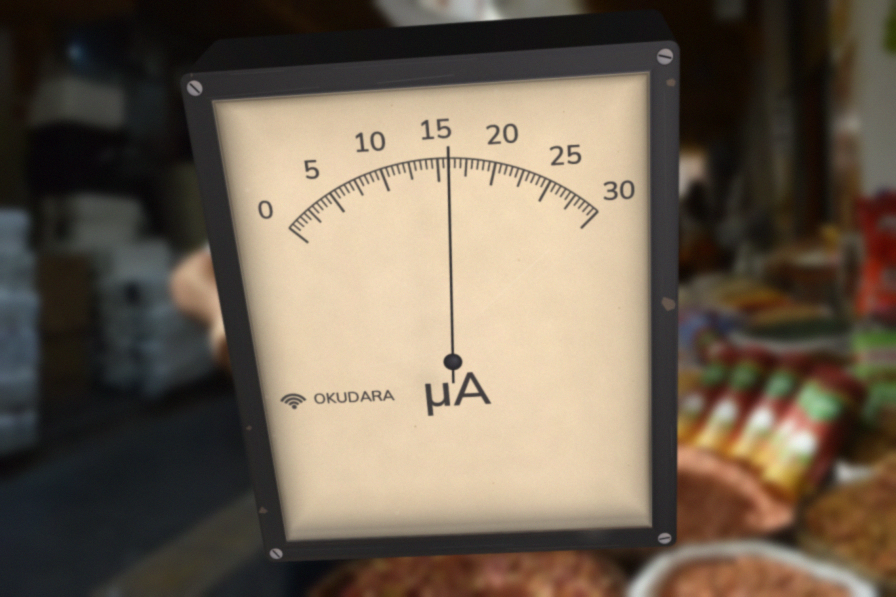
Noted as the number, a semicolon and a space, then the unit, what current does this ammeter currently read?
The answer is 16; µA
